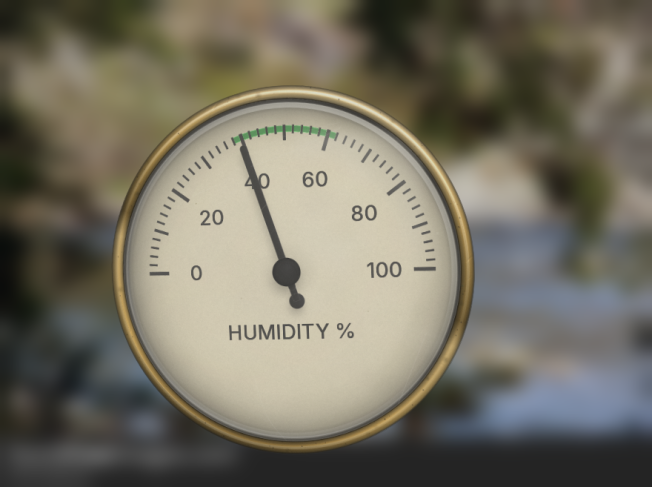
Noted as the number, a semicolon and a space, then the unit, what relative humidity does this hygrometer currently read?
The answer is 40; %
